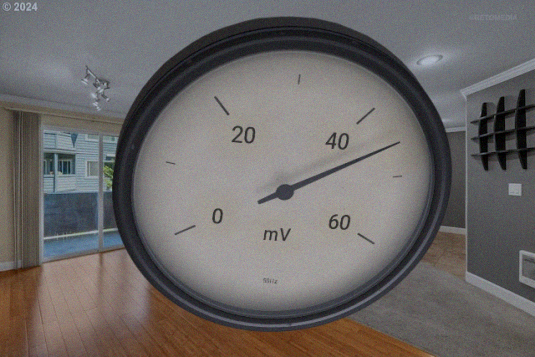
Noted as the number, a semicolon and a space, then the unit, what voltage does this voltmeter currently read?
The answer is 45; mV
